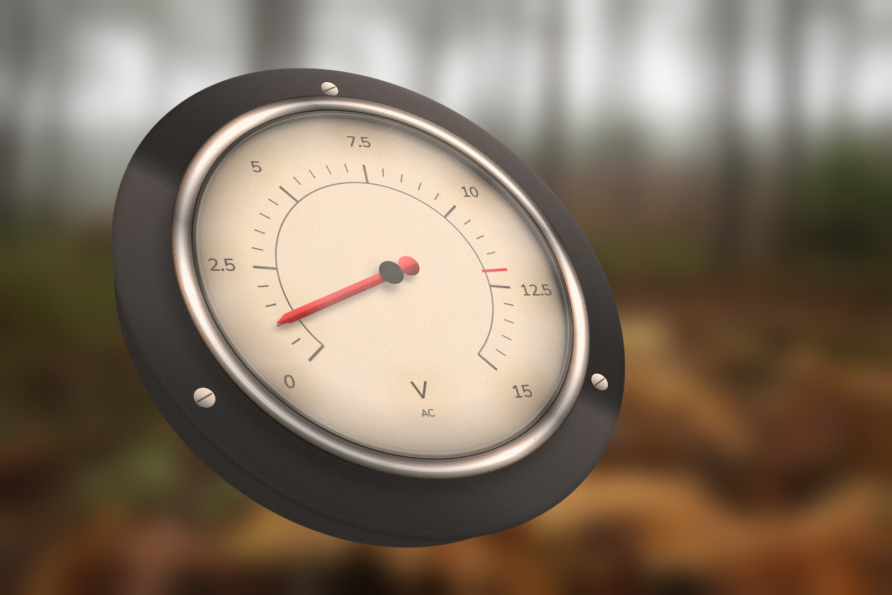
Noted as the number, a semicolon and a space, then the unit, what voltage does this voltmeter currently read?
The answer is 1; V
